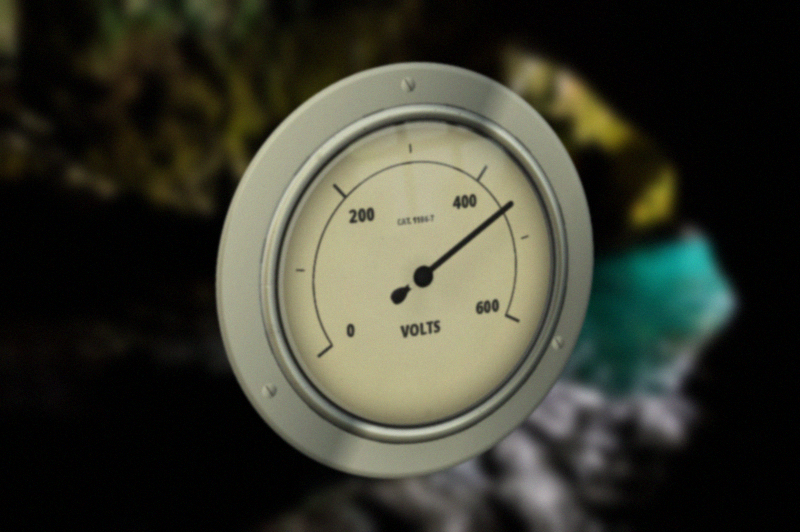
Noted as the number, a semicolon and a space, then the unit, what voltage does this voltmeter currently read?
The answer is 450; V
